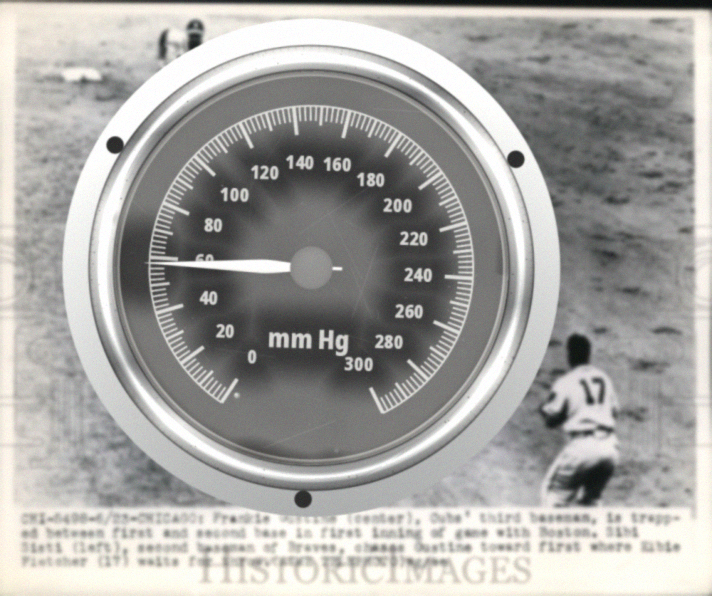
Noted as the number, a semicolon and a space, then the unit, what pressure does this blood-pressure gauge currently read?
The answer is 58; mmHg
